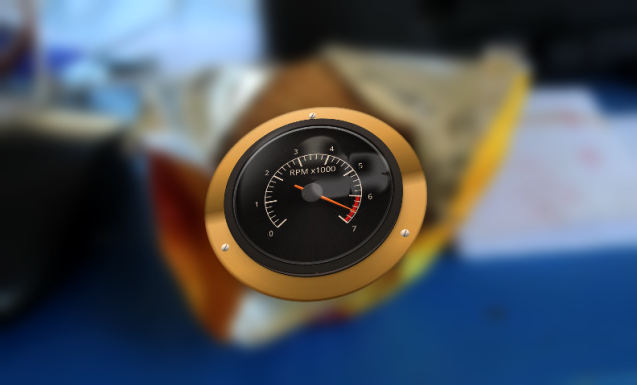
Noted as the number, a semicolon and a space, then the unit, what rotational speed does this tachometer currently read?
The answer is 6600; rpm
